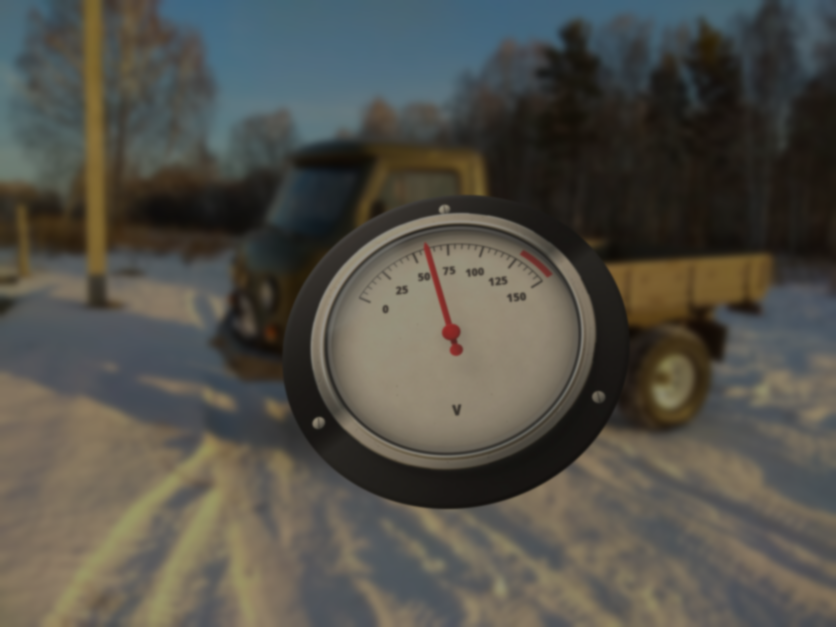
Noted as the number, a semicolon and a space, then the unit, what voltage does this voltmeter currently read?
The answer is 60; V
